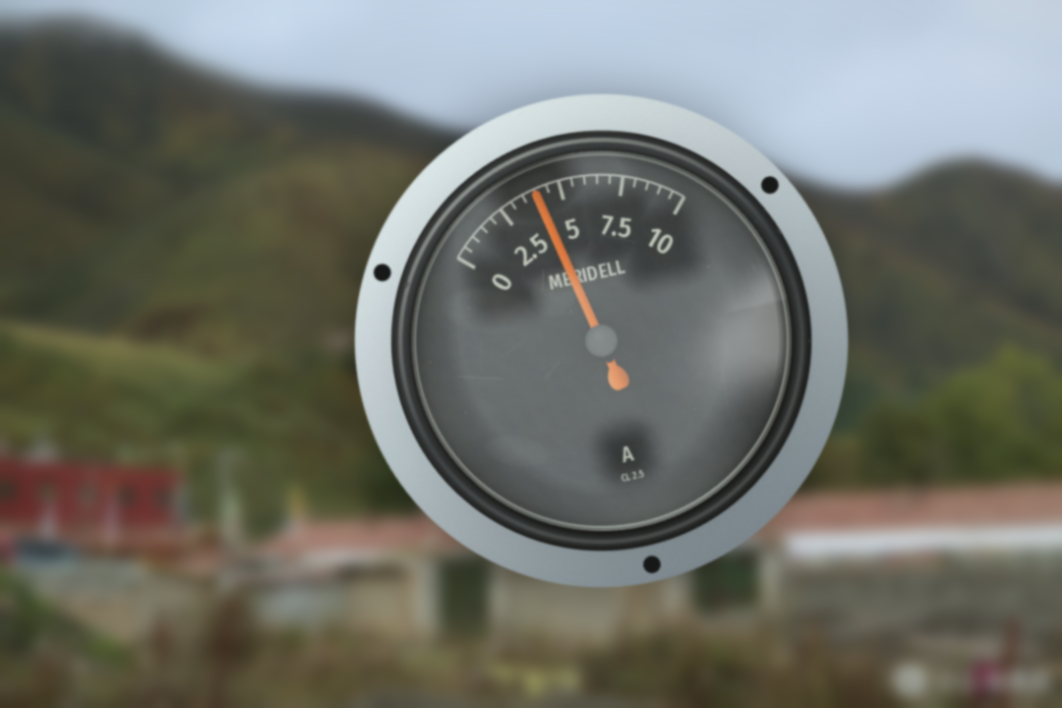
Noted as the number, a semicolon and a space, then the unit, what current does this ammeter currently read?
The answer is 4; A
